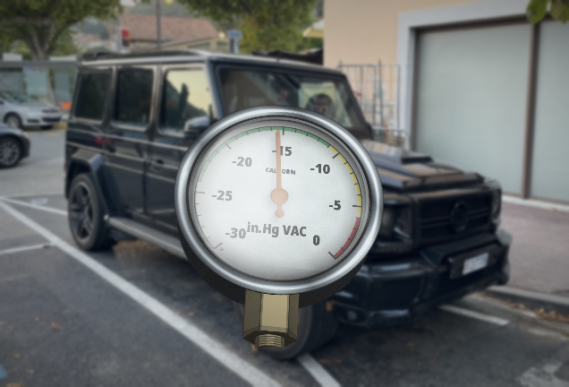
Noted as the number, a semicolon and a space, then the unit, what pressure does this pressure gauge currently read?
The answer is -15.5; inHg
